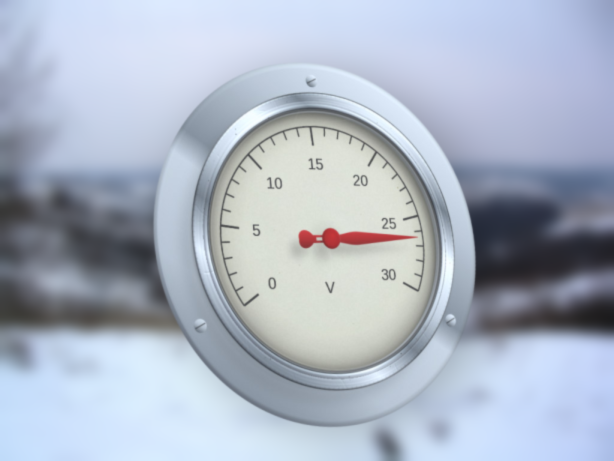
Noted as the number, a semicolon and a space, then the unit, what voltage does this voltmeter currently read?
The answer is 26.5; V
